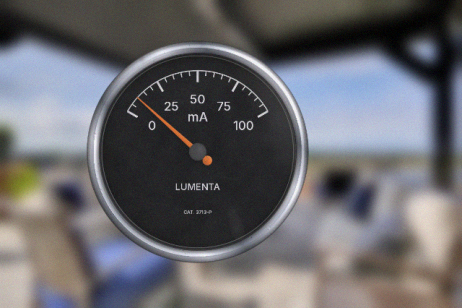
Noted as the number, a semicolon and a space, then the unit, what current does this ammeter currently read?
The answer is 10; mA
